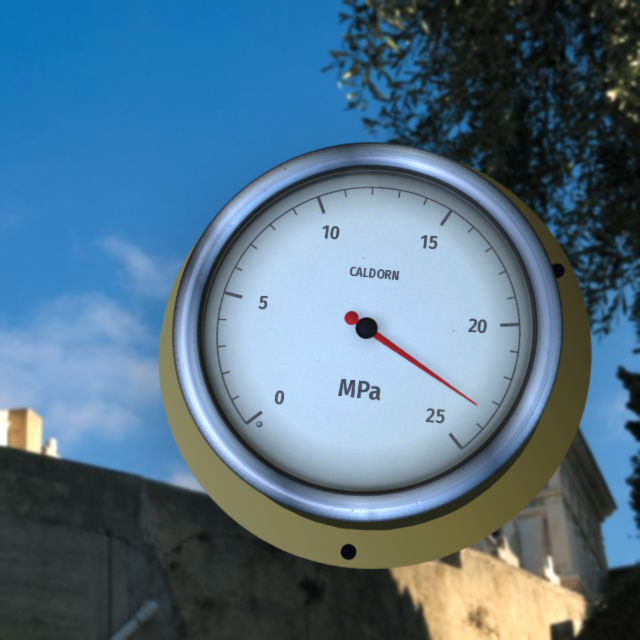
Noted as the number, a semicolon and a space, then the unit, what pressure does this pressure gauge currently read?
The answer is 23.5; MPa
